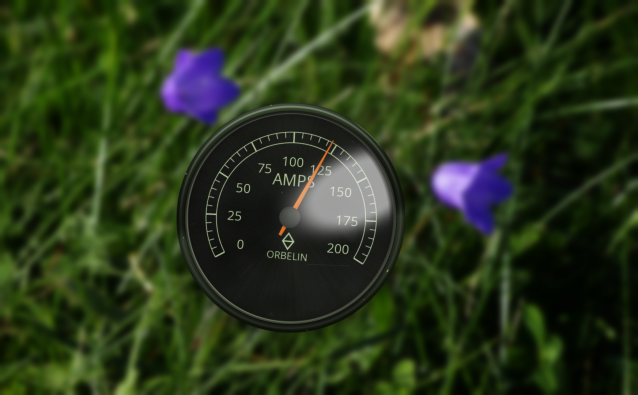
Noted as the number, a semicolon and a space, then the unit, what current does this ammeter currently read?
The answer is 122.5; A
